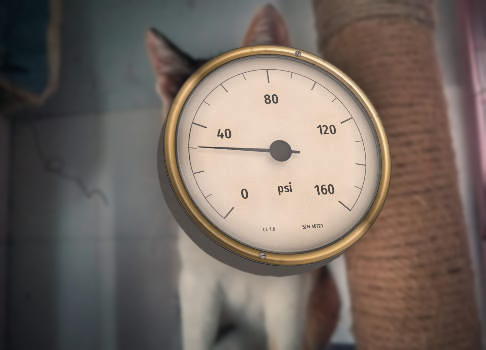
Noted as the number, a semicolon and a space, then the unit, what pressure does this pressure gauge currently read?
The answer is 30; psi
